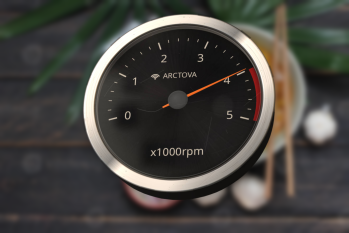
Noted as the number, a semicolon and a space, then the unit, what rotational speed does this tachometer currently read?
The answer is 4000; rpm
